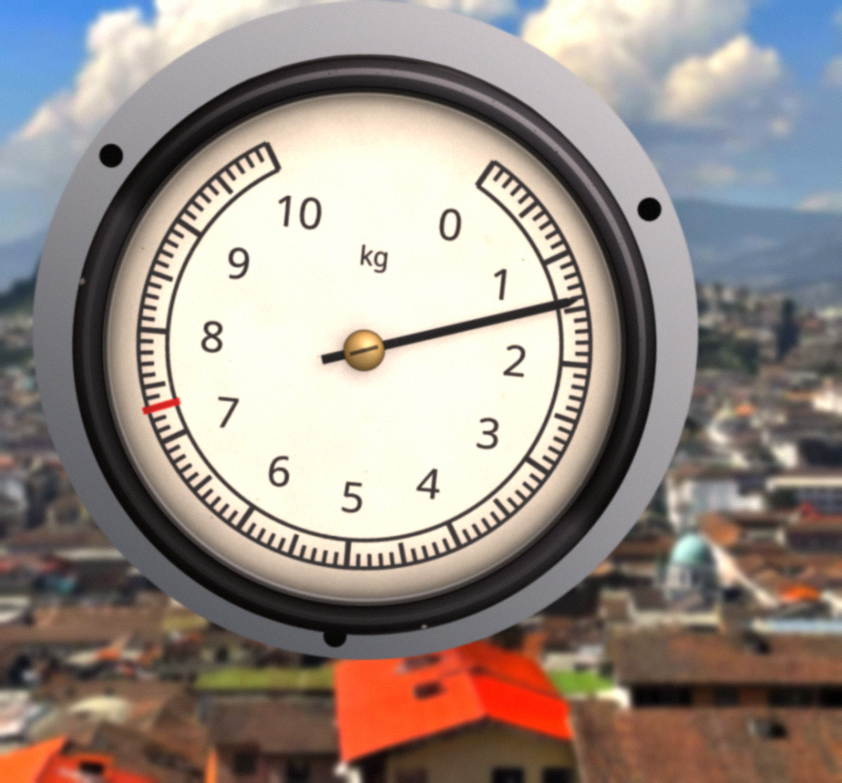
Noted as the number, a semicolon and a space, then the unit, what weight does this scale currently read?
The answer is 1.4; kg
